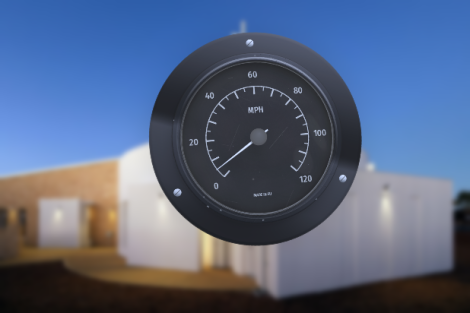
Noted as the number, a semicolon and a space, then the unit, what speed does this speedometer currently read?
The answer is 5; mph
